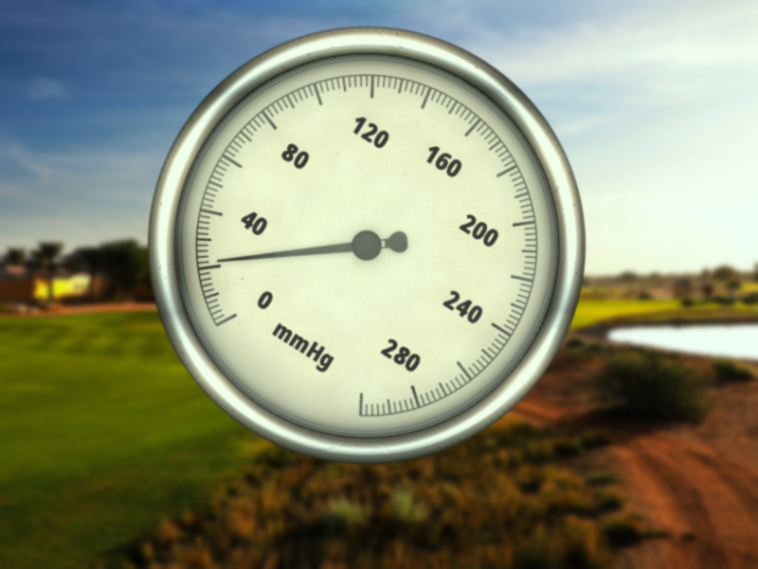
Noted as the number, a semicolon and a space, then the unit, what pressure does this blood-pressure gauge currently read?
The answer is 22; mmHg
